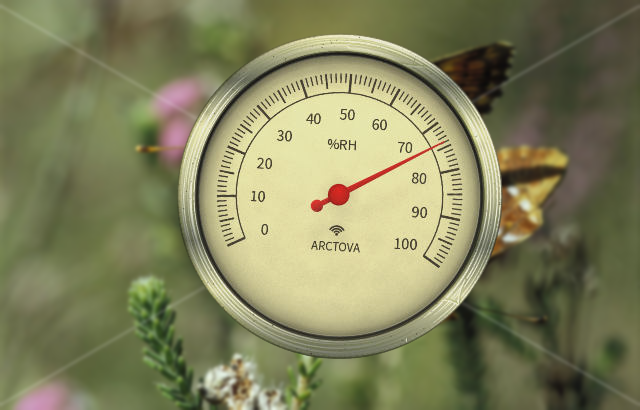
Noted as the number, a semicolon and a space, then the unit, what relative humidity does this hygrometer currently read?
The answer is 74; %
